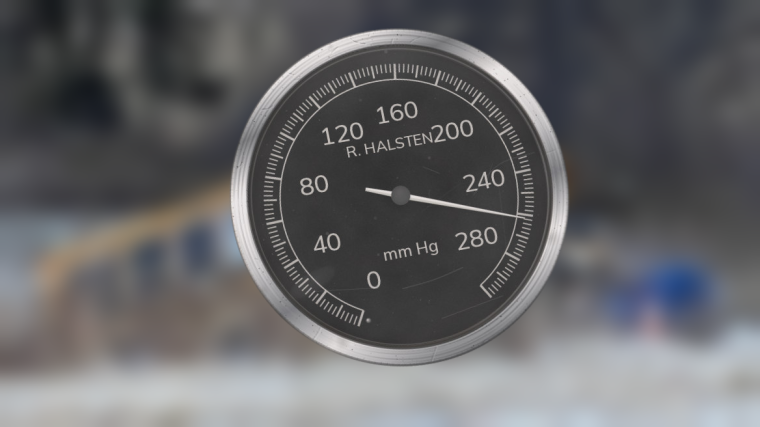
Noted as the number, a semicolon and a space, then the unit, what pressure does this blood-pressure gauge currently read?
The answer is 262; mmHg
